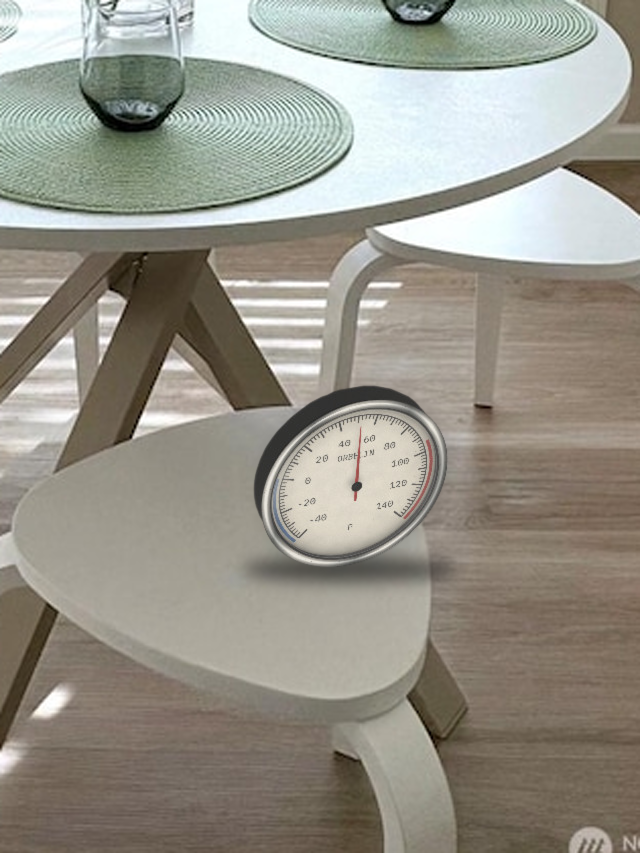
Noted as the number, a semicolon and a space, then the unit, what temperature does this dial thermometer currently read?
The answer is 50; °F
